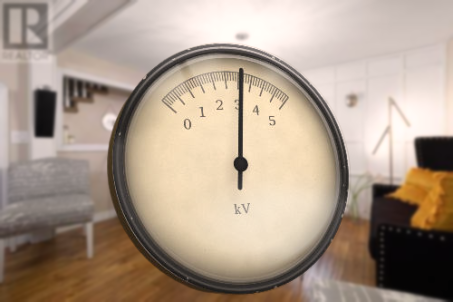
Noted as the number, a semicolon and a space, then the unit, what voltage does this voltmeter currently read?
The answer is 3; kV
